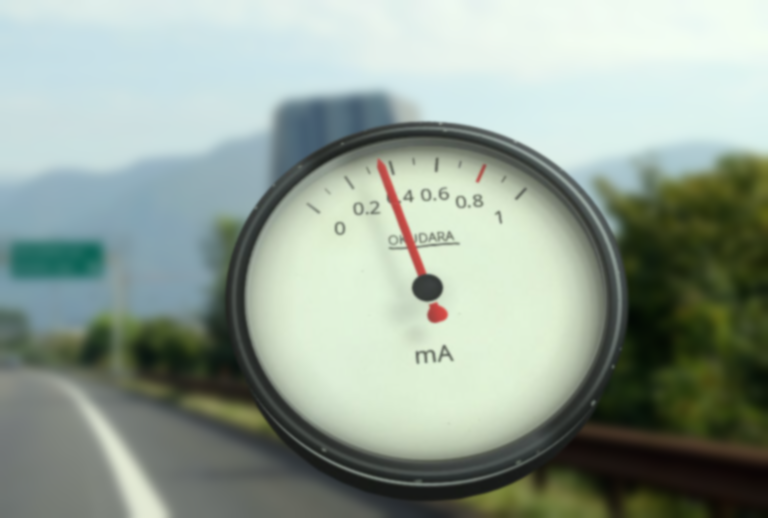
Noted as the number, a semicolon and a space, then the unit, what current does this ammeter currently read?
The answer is 0.35; mA
